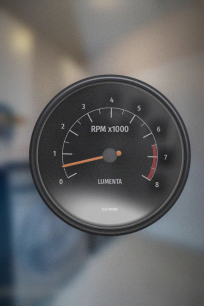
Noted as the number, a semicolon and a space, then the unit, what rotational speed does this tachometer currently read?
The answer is 500; rpm
